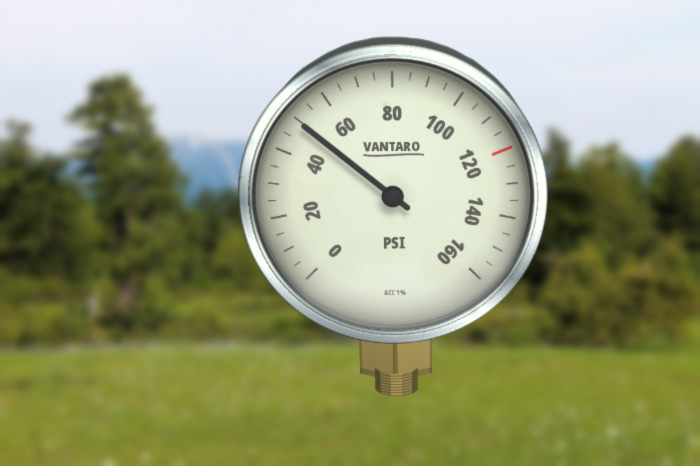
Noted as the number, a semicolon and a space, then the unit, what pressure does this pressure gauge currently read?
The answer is 50; psi
